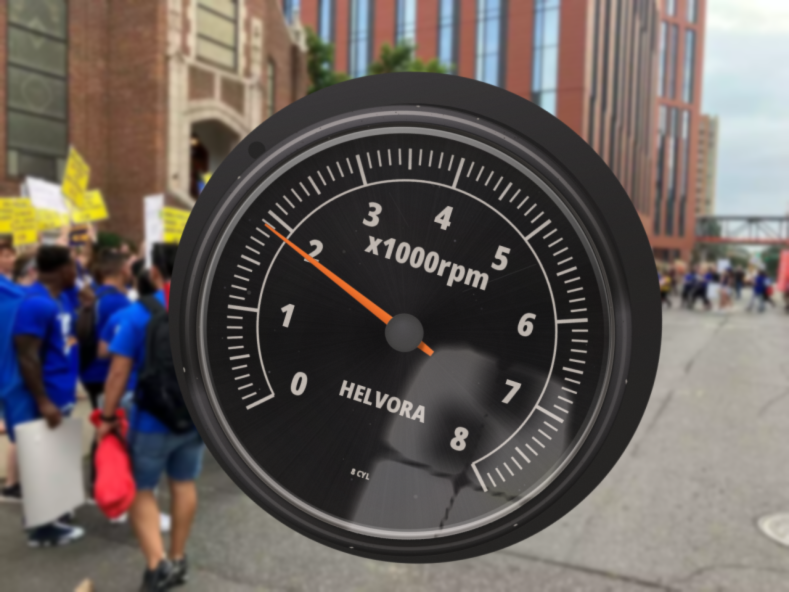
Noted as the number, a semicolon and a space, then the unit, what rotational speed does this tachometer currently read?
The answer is 1900; rpm
